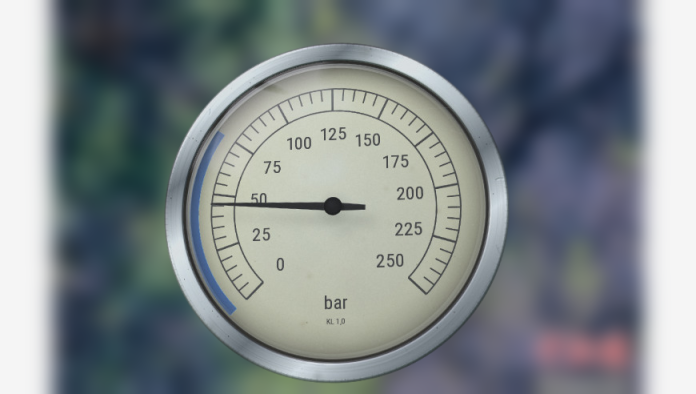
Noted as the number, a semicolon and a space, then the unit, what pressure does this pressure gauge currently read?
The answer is 45; bar
